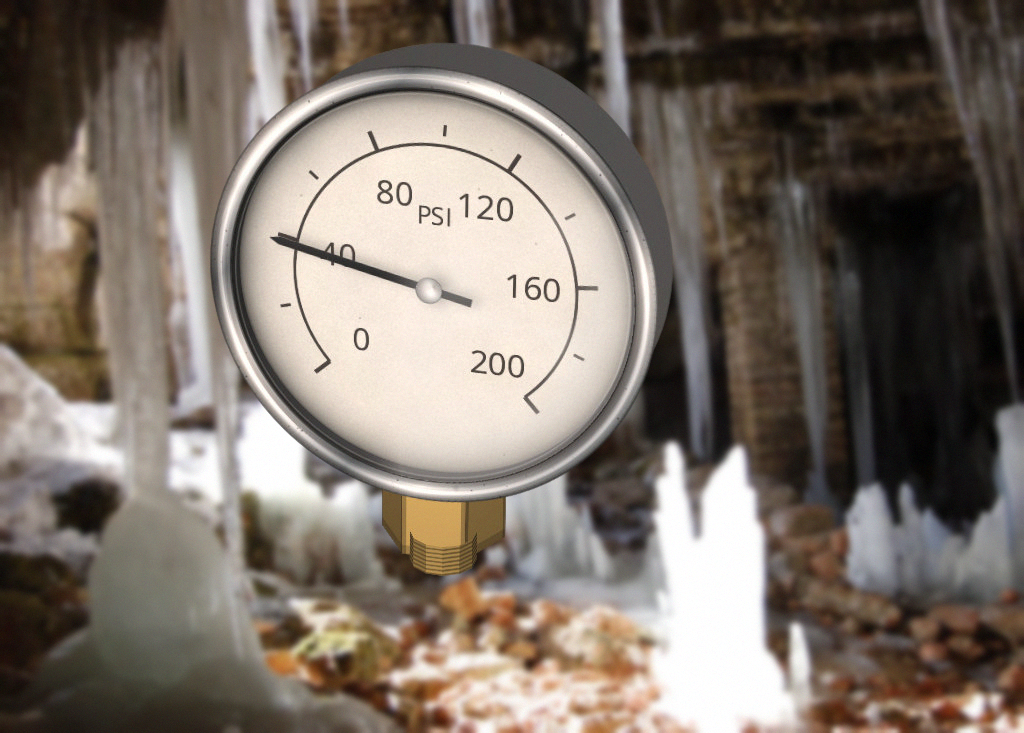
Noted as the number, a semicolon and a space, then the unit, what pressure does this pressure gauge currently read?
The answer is 40; psi
